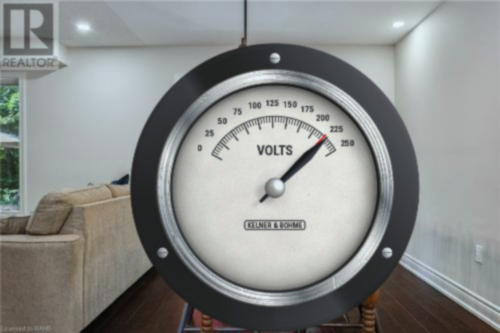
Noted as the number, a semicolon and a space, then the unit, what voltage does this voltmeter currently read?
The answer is 225; V
